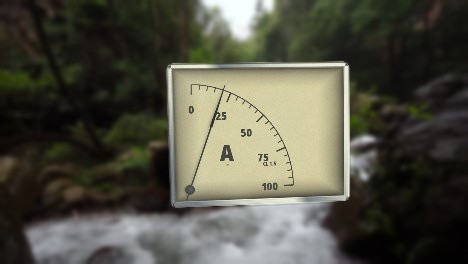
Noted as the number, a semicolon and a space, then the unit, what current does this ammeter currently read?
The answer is 20; A
